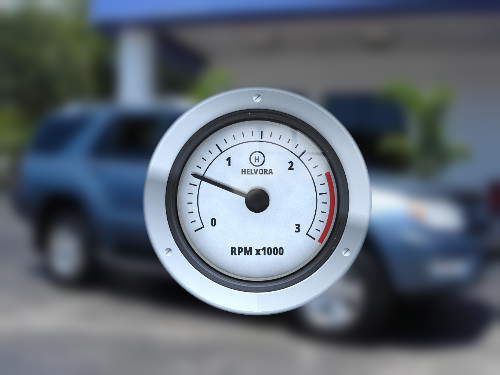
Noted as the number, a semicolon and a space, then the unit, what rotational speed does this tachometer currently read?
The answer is 600; rpm
